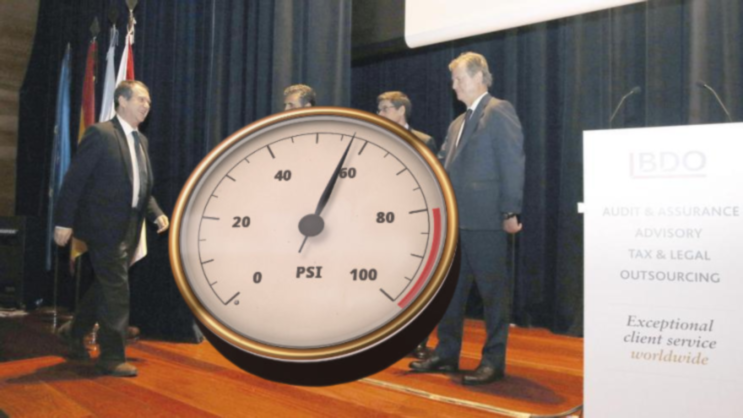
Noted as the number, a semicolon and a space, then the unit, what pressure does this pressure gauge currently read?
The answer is 57.5; psi
